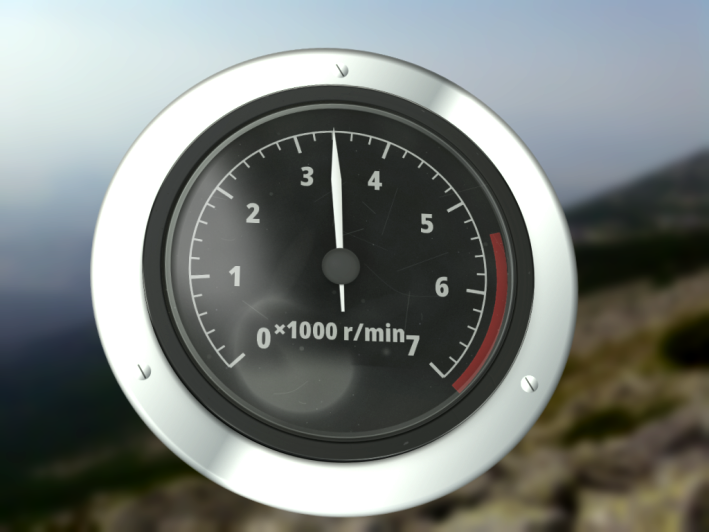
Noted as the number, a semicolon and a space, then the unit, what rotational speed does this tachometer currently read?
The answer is 3400; rpm
